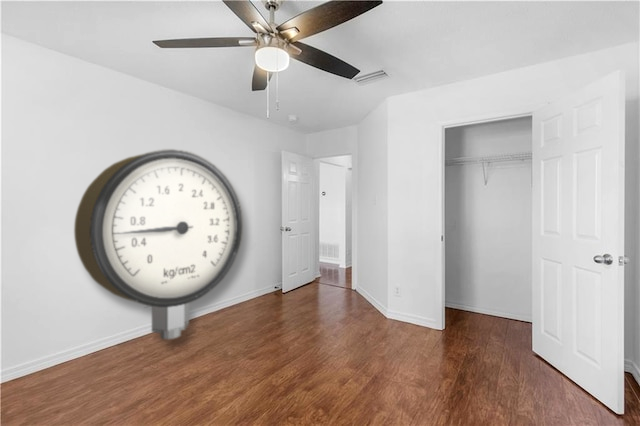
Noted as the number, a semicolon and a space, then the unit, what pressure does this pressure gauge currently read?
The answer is 0.6; kg/cm²
